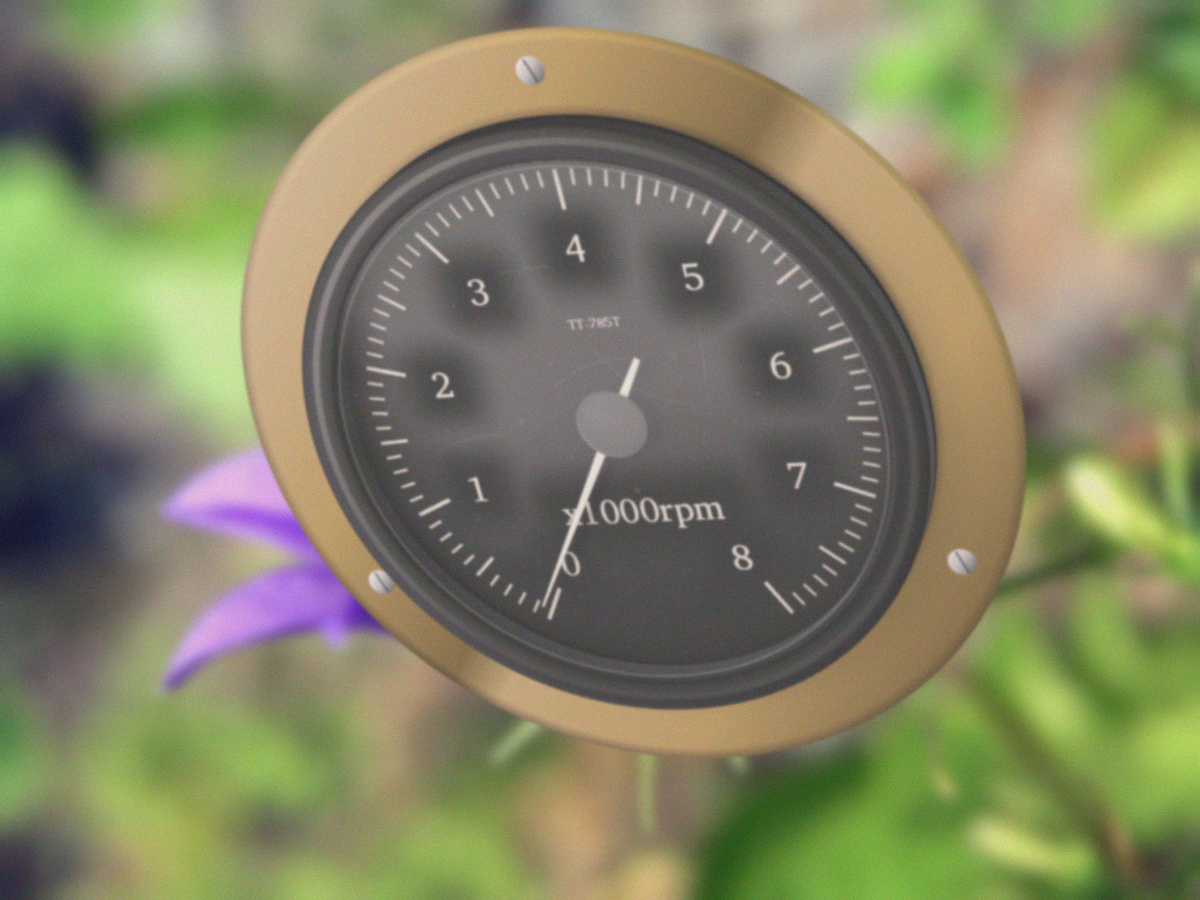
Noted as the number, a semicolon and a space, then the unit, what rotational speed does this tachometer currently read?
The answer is 50; rpm
